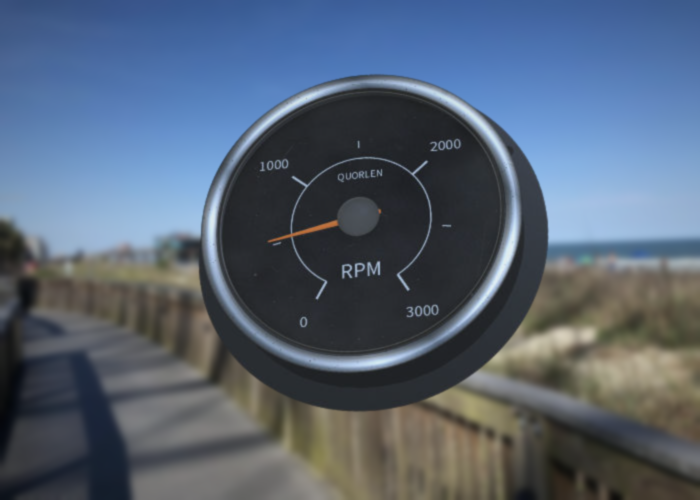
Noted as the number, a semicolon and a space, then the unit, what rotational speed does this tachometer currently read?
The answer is 500; rpm
